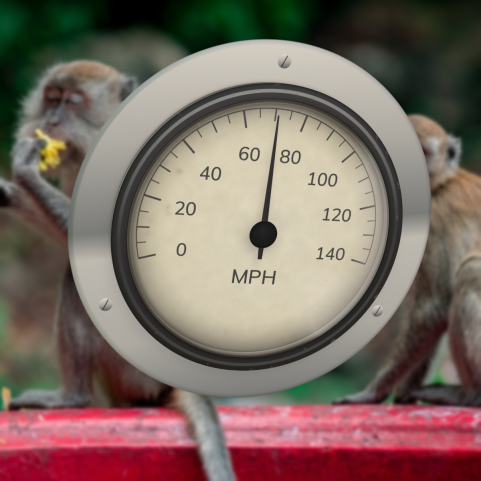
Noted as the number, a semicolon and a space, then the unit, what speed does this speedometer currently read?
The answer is 70; mph
